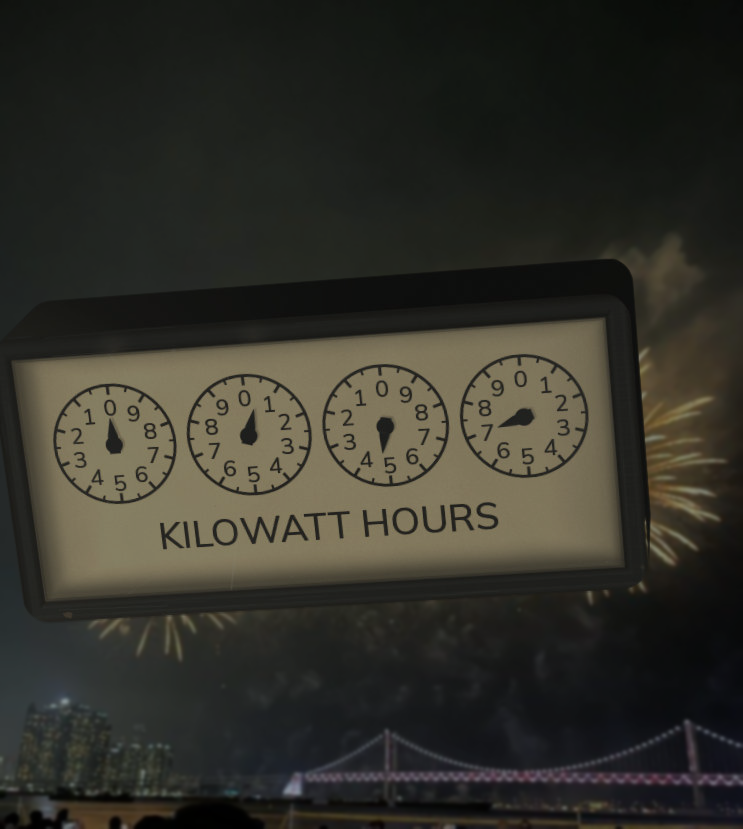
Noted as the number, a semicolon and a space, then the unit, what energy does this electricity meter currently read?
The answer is 47; kWh
